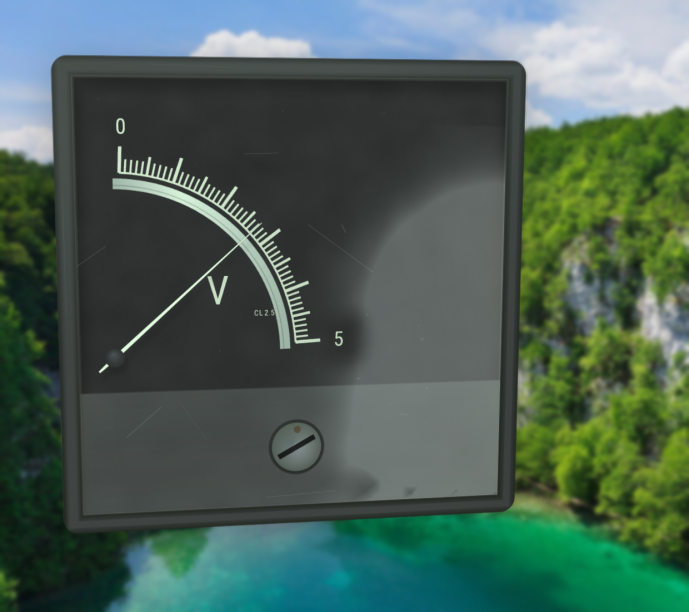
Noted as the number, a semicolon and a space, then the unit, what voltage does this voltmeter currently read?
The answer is 2.7; V
